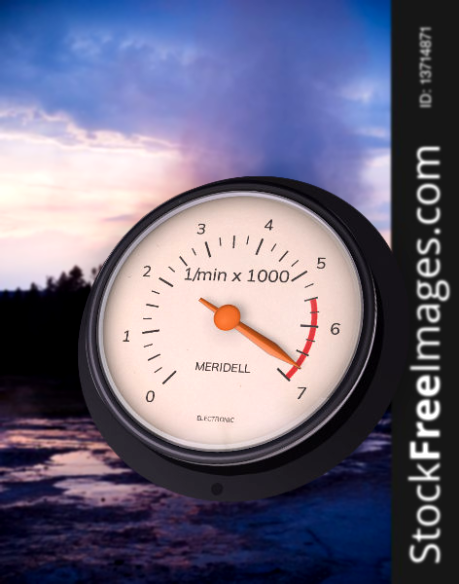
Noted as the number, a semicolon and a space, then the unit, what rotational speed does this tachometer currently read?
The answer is 6750; rpm
